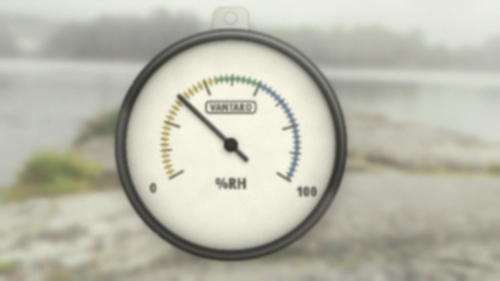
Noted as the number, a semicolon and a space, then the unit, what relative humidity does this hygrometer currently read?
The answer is 30; %
